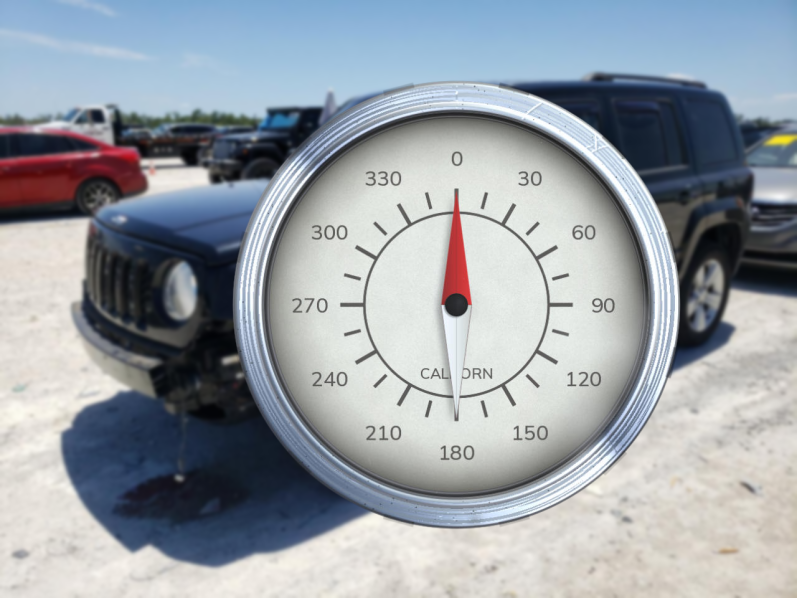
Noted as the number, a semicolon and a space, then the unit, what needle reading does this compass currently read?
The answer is 0; °
